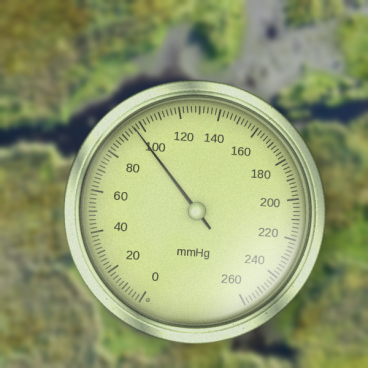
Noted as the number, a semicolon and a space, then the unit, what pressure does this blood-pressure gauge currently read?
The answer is 96; mmHg
